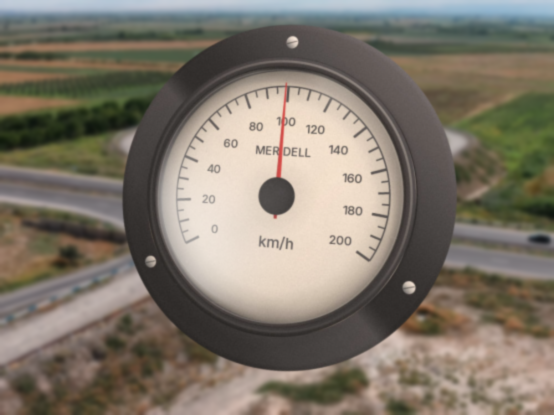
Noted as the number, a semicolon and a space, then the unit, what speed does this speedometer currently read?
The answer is 100; km/h
